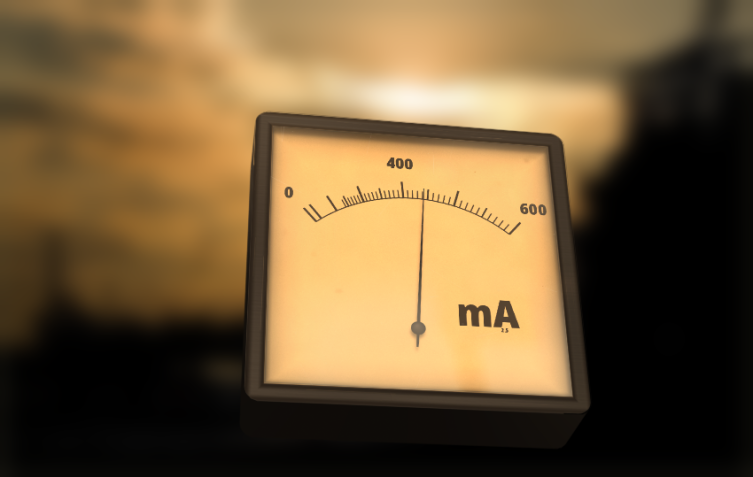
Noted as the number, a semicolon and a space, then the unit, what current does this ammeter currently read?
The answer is 440; mA
